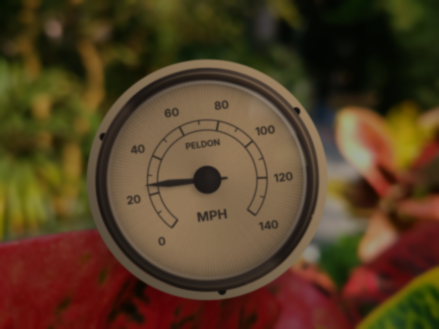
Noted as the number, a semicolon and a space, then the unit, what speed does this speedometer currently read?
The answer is 25; mph
